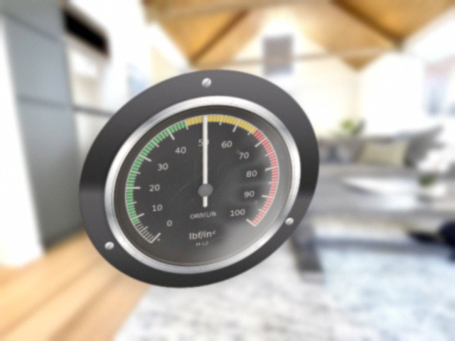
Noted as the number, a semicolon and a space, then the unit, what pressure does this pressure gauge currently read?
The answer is 50; psi
